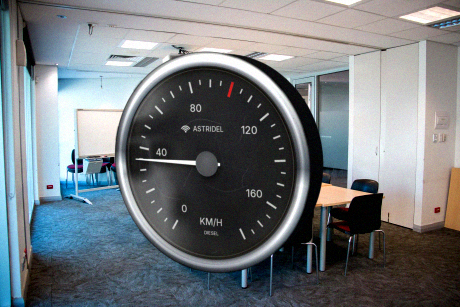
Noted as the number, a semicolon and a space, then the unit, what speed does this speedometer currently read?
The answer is 35; km/h
